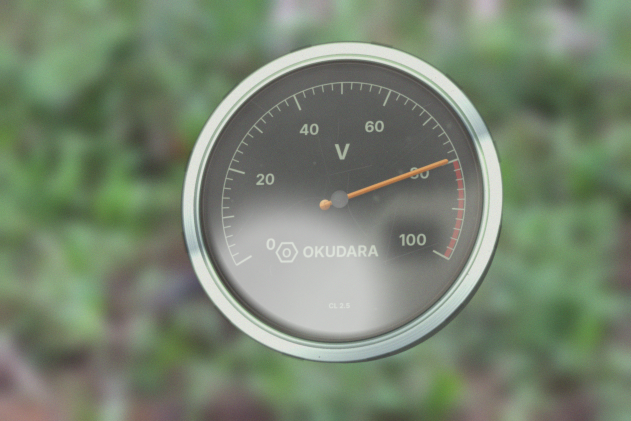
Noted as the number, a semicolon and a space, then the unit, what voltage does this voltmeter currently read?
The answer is 80; V
